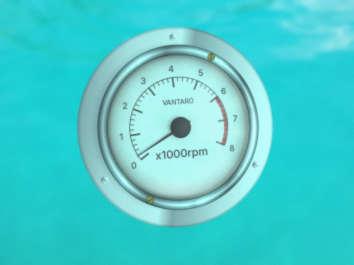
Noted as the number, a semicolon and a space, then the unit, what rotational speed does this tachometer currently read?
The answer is 200; rpm
